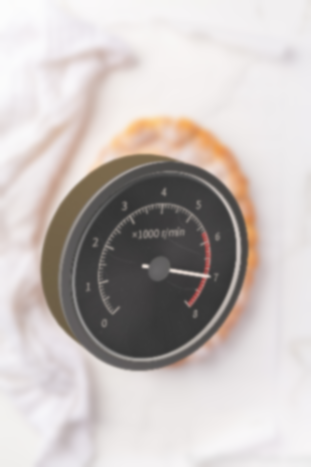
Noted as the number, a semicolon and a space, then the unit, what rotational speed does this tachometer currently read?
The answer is 7000; rpm
